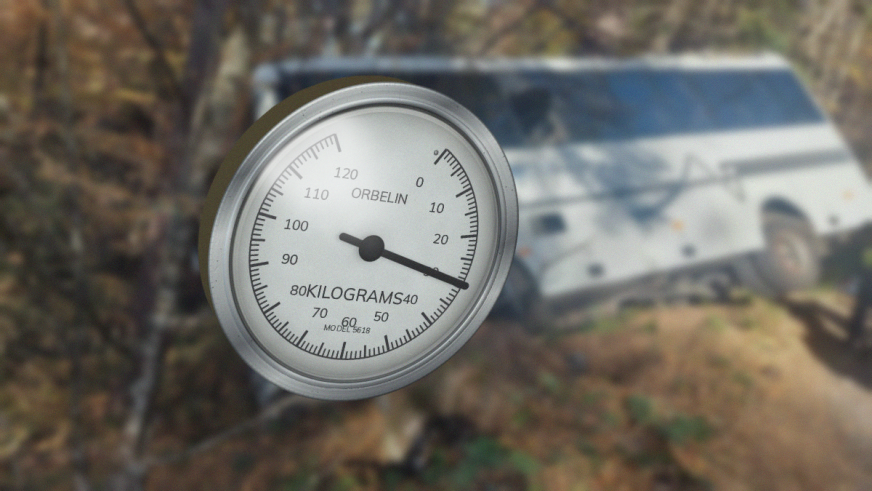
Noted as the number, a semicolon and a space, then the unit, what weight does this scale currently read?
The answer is 30; kg
